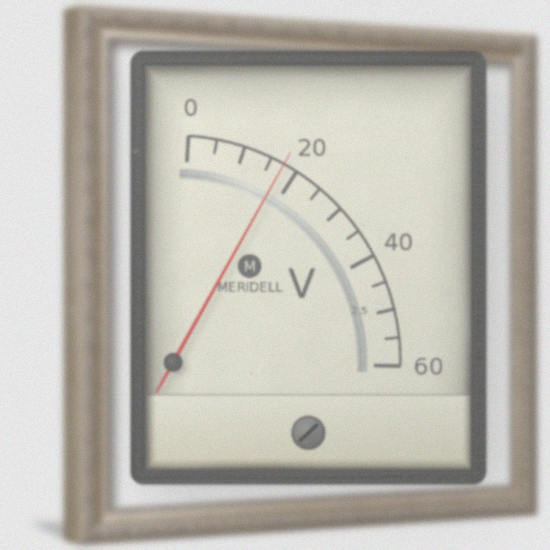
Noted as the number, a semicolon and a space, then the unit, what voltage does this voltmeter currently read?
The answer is 17.5; V
